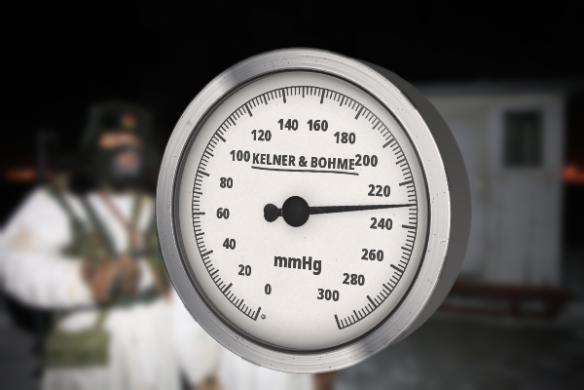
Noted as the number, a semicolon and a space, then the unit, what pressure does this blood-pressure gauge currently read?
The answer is 230; mmHg
